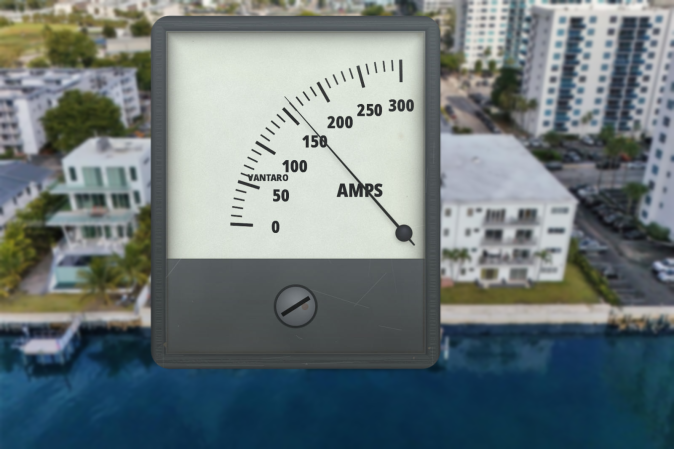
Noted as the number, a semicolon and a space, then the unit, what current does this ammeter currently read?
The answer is 160; A
